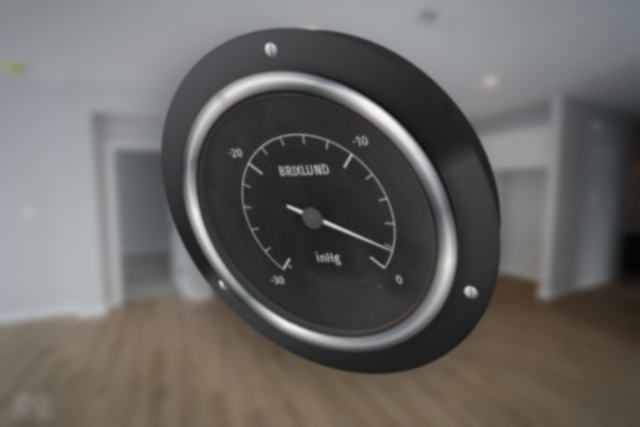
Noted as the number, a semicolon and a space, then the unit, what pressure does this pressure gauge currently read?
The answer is -2; inHg
